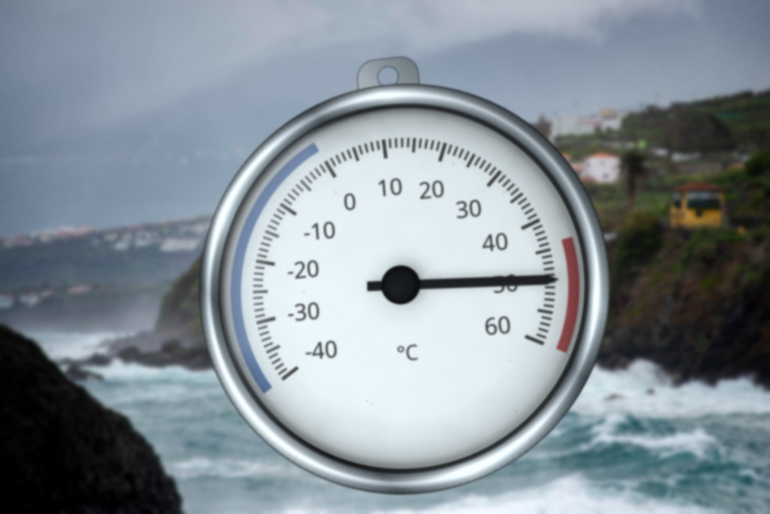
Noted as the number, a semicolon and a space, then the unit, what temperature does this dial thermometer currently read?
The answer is 50; °C
